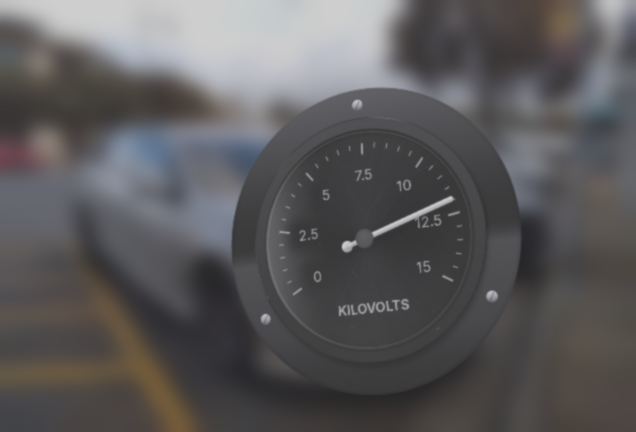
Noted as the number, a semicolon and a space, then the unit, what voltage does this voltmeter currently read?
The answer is 12; kV
